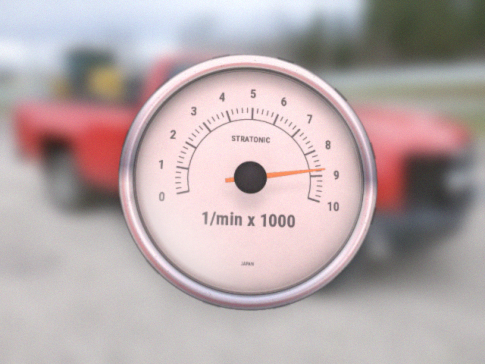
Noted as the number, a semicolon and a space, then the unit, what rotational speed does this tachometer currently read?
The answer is 8800; rpm
